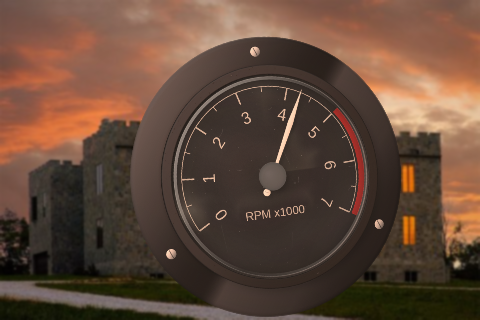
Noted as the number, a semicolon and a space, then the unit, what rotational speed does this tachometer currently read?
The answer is 4250; rpm
